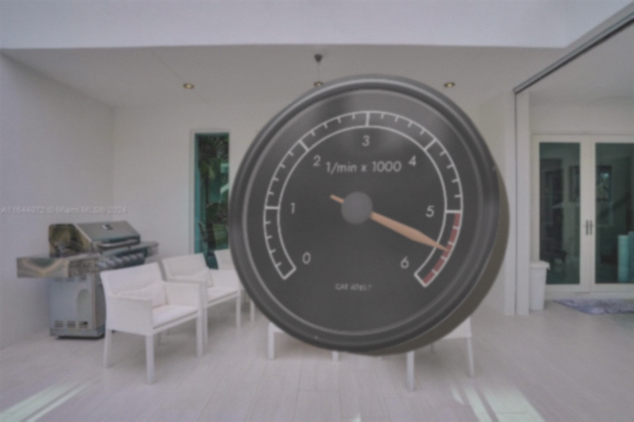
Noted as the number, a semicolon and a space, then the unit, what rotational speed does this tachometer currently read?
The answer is 5500; rpm
